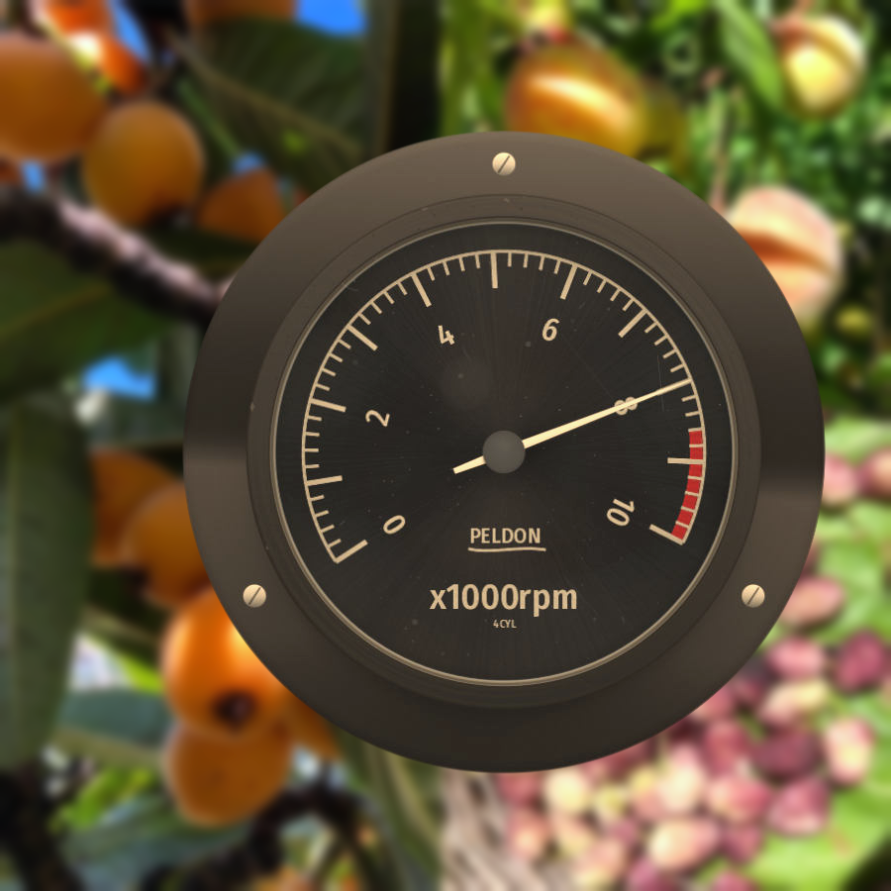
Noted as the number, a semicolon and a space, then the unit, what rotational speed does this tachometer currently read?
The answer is 8000; rpm
